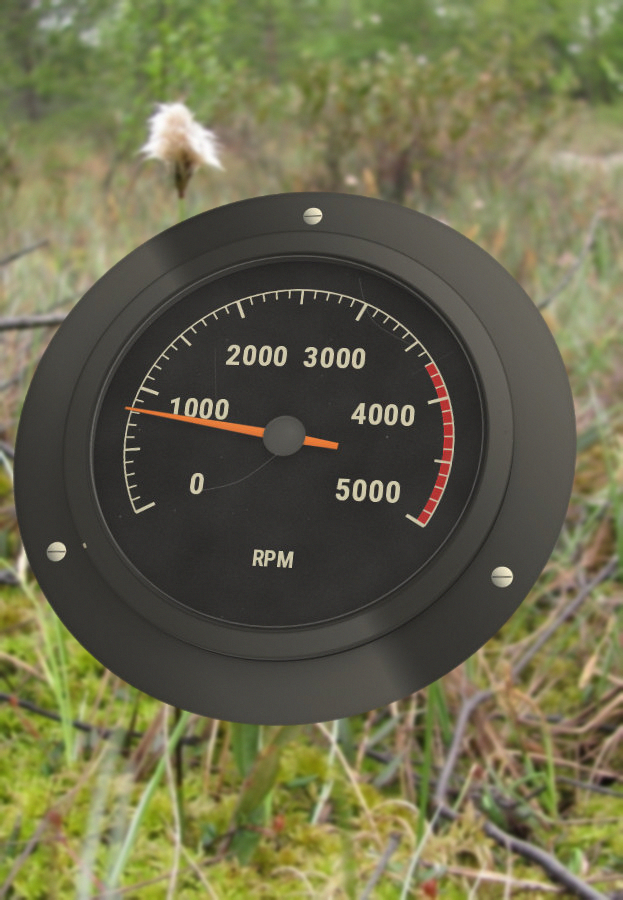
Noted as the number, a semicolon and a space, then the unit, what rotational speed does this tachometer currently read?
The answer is 800; rpm
